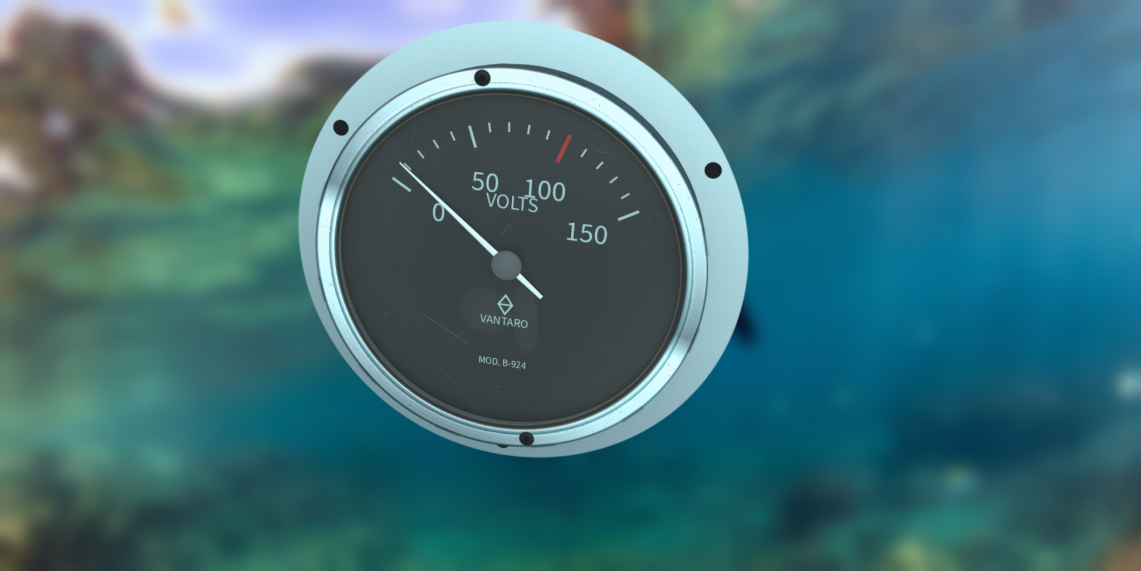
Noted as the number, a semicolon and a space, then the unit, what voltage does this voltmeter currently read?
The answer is 10; V
